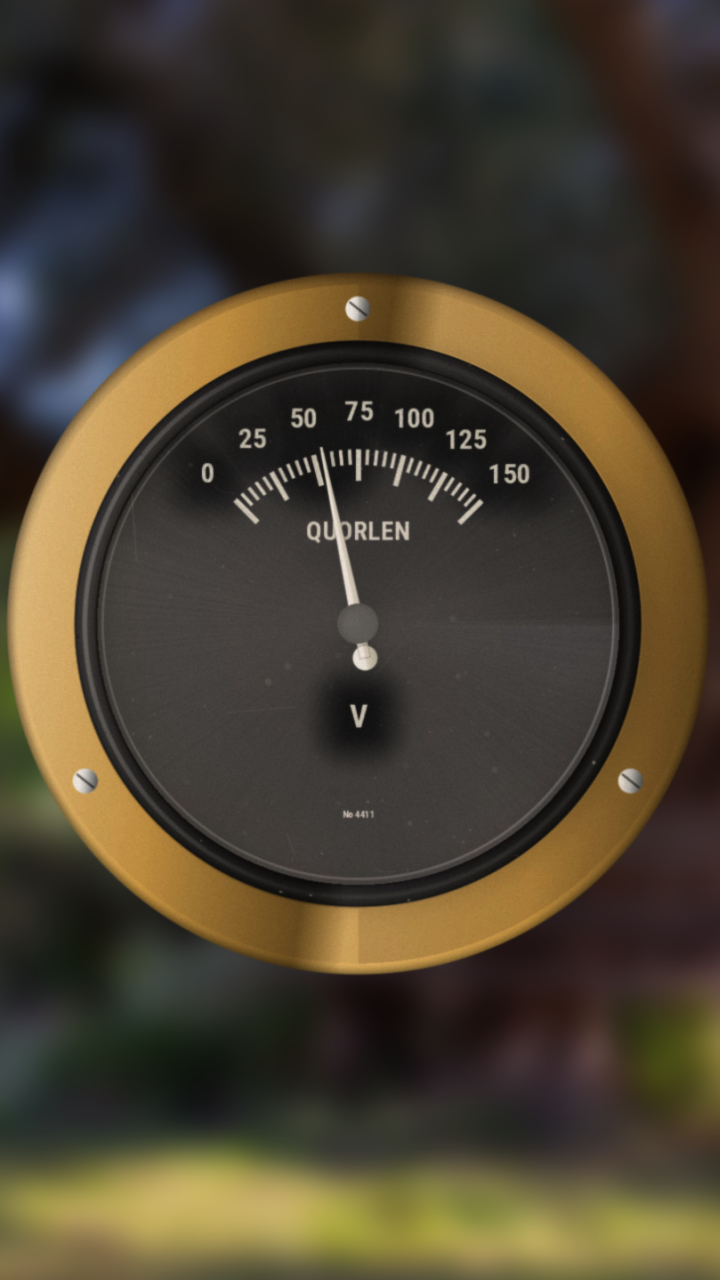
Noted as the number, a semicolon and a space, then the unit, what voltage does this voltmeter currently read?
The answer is 55; V
